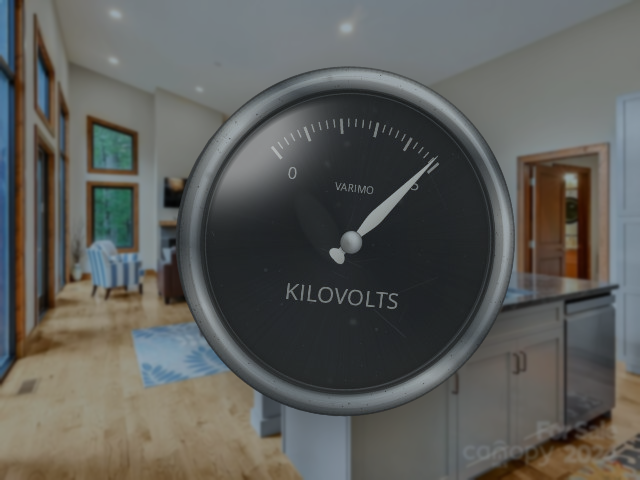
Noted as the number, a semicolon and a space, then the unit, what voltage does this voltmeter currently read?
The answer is 4.8; kV
